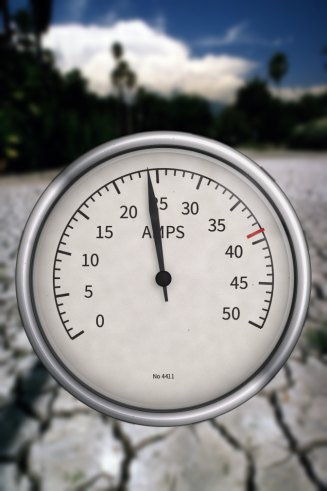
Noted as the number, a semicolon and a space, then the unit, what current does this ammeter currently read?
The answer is 24; A
